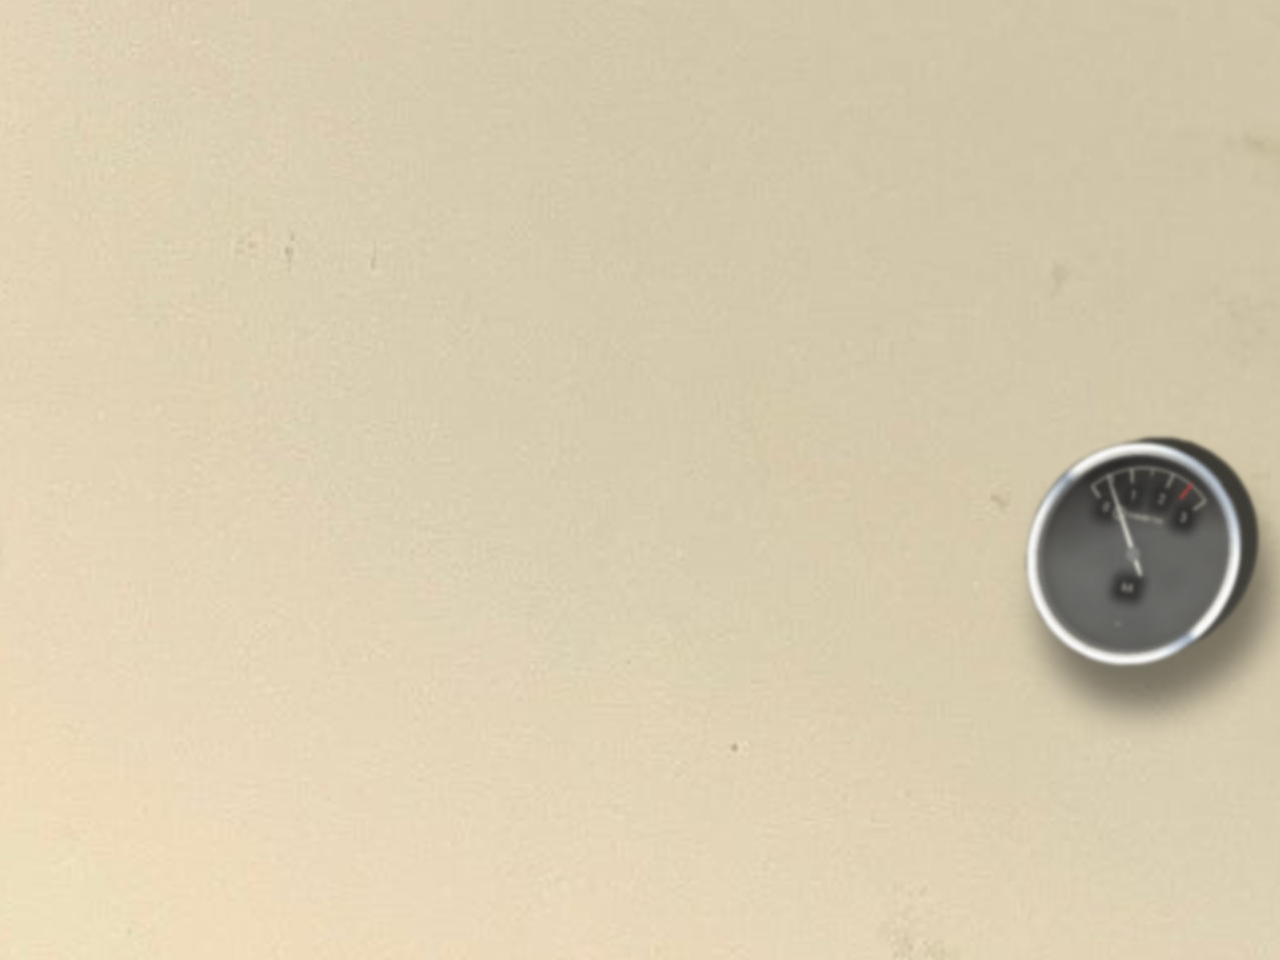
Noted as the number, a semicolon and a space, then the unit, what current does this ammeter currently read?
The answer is 0.5; kA
